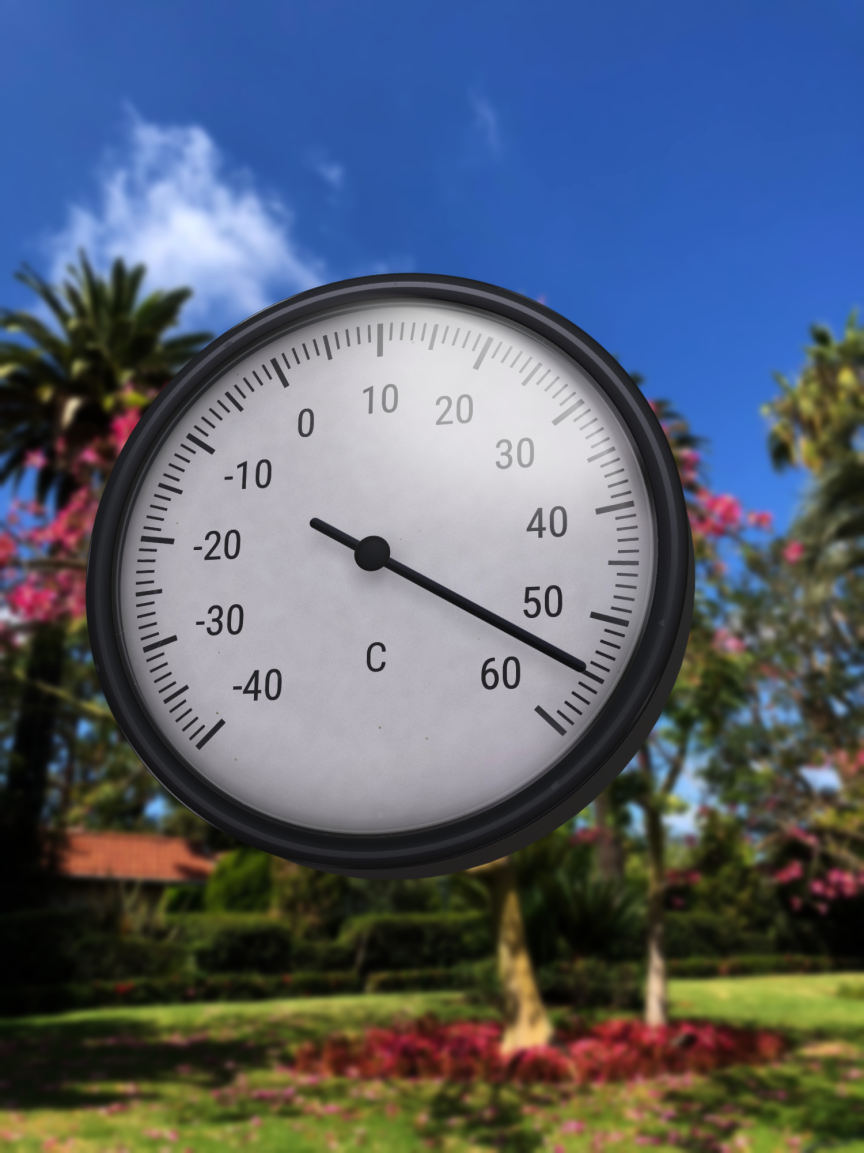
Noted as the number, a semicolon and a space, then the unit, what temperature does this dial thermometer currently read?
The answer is 55; °C
